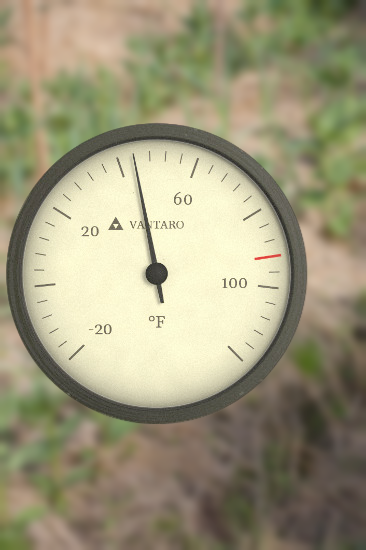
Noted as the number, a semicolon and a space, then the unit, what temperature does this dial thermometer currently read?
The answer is 44; °F
